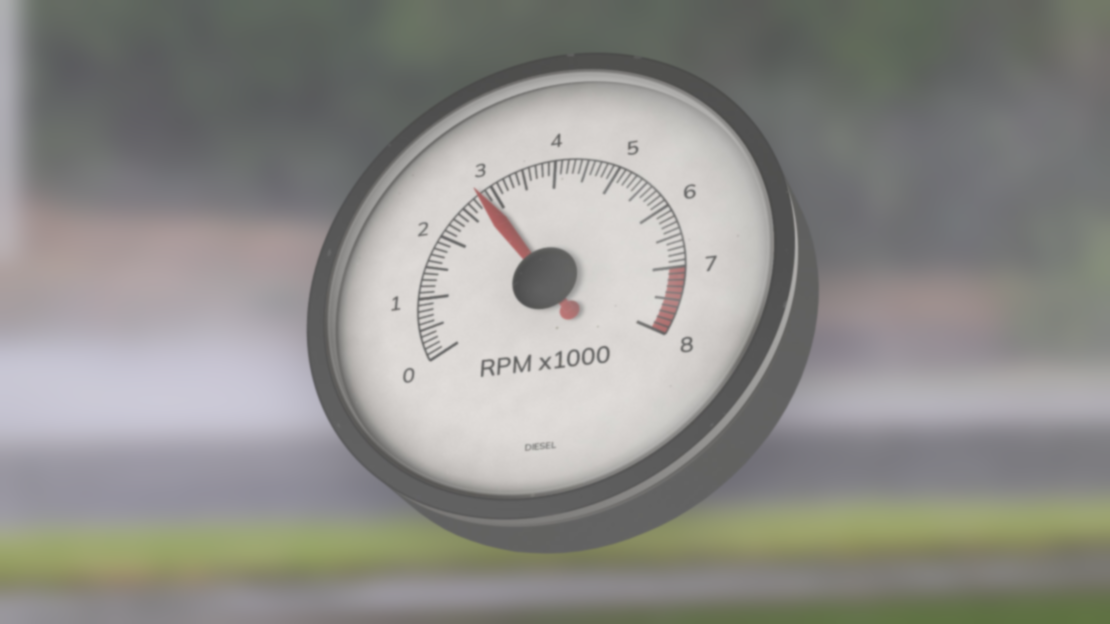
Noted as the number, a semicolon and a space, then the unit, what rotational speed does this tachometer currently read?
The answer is 2800; rpm
